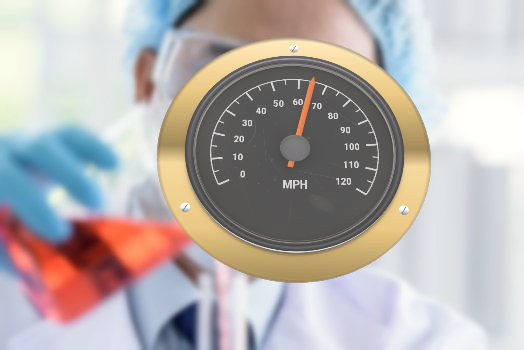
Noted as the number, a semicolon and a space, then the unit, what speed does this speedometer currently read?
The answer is 65; mph
